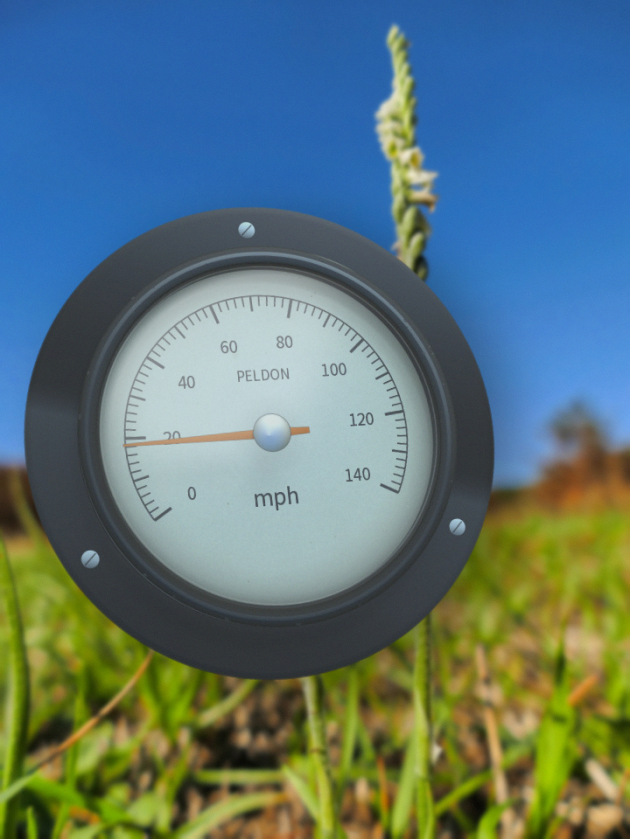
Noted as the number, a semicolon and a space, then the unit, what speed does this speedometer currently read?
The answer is 18; mph
